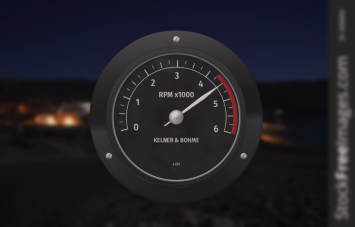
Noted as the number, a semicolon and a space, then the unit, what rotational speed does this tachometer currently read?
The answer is 4500; rpm
